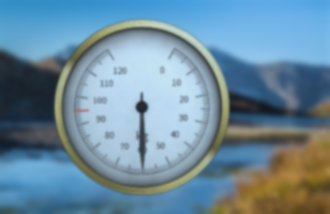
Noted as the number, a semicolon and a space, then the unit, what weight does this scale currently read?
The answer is 60; kg
